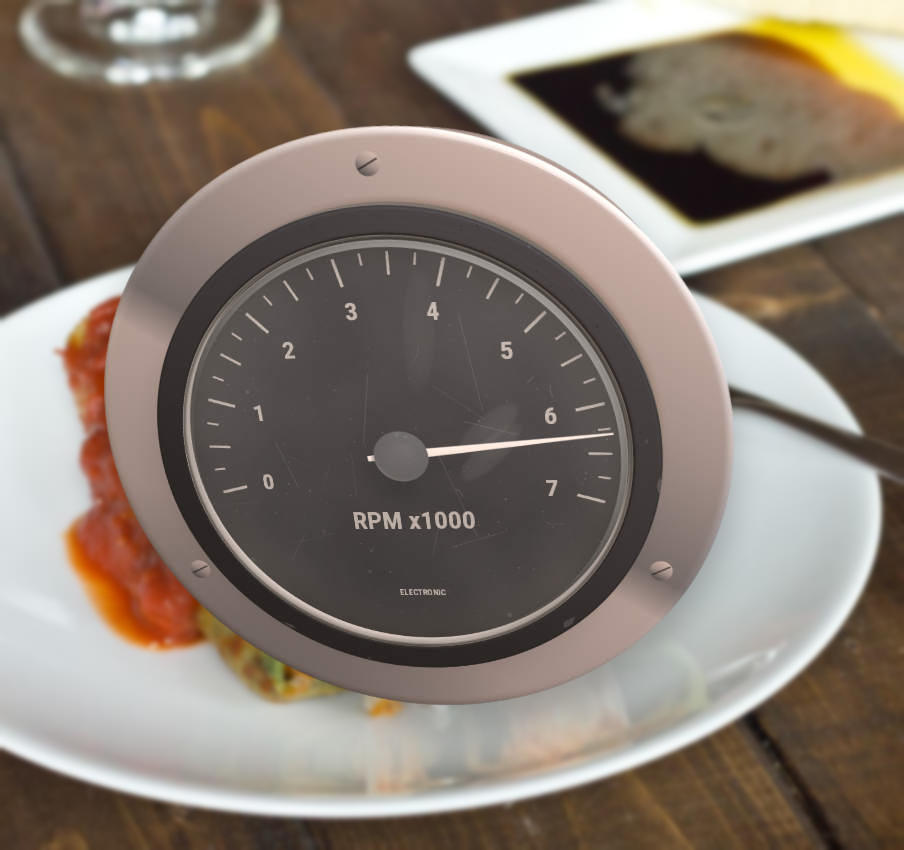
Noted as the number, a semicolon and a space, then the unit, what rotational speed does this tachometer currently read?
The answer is 6250; rpm
